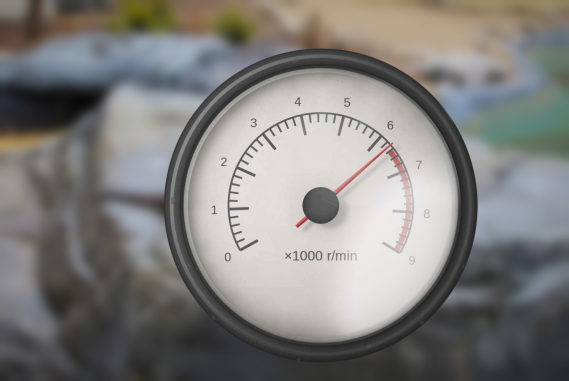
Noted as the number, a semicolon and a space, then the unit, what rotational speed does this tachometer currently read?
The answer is 6300; rpm
